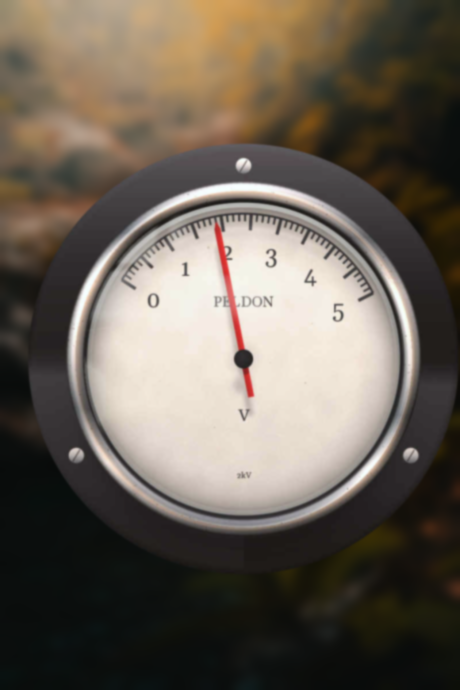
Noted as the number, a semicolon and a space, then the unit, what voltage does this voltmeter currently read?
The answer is 1.9; V
